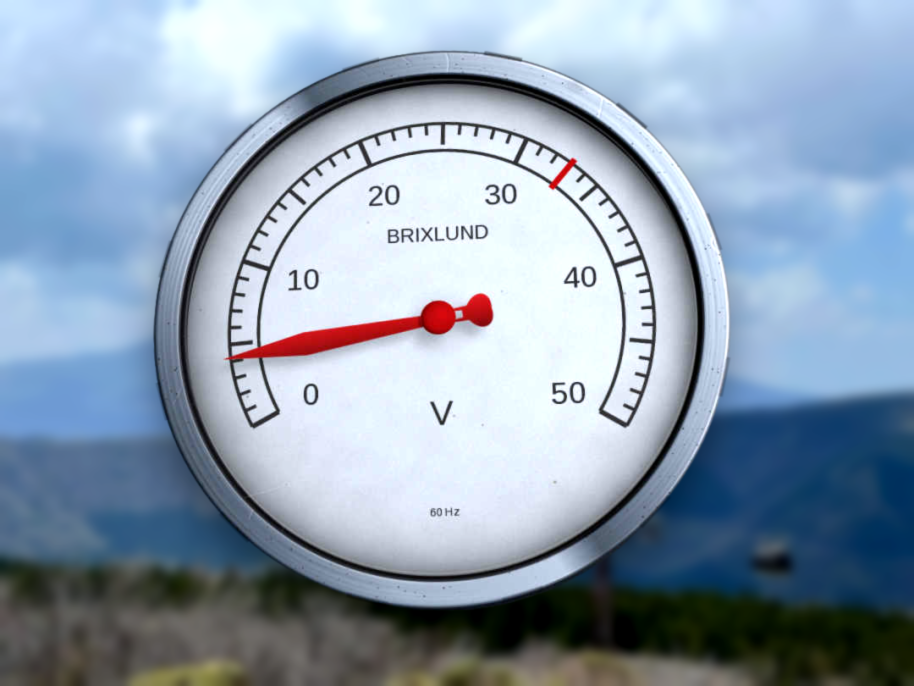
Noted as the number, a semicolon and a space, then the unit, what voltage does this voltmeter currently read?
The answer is 4; V
